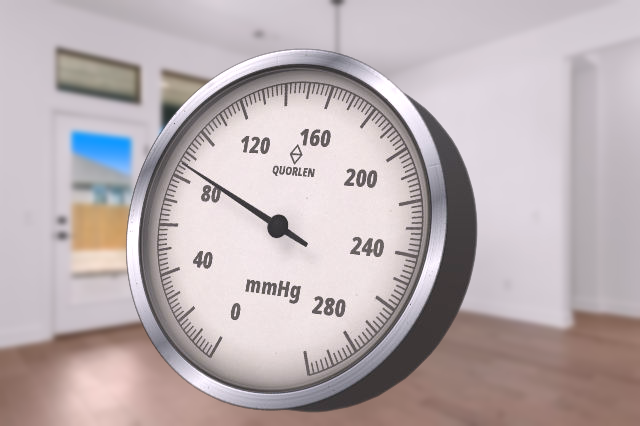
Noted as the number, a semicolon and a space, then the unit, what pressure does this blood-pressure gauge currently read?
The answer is 86; mmHg
